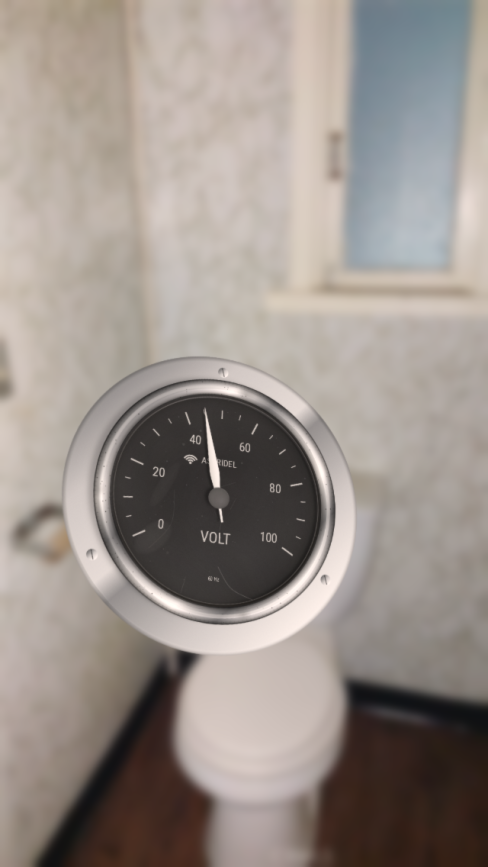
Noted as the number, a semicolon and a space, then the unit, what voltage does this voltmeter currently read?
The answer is 45; V
